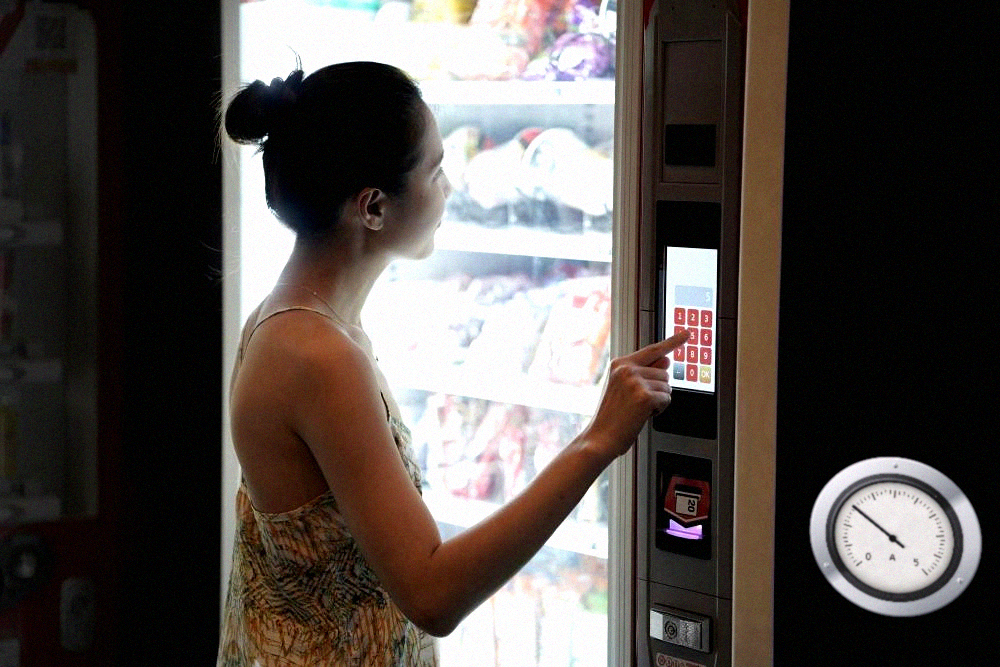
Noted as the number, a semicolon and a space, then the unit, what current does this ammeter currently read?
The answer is 1.5; A
